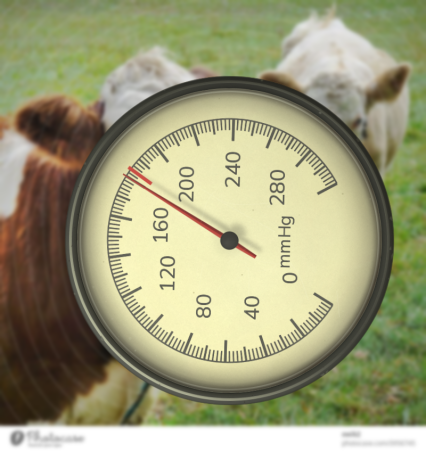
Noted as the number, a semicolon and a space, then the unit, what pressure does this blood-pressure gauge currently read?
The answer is 180; mmHg
